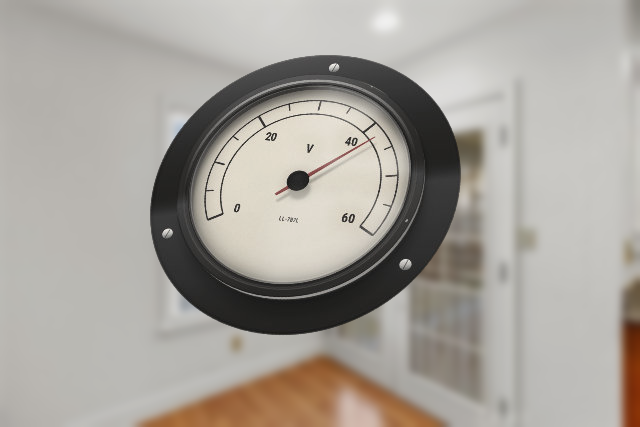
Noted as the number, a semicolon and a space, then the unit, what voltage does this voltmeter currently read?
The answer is 42.5; V
